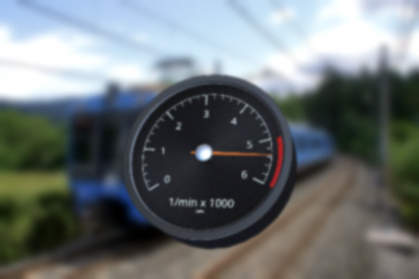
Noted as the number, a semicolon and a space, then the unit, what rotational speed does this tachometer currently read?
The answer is 5400; rpm
